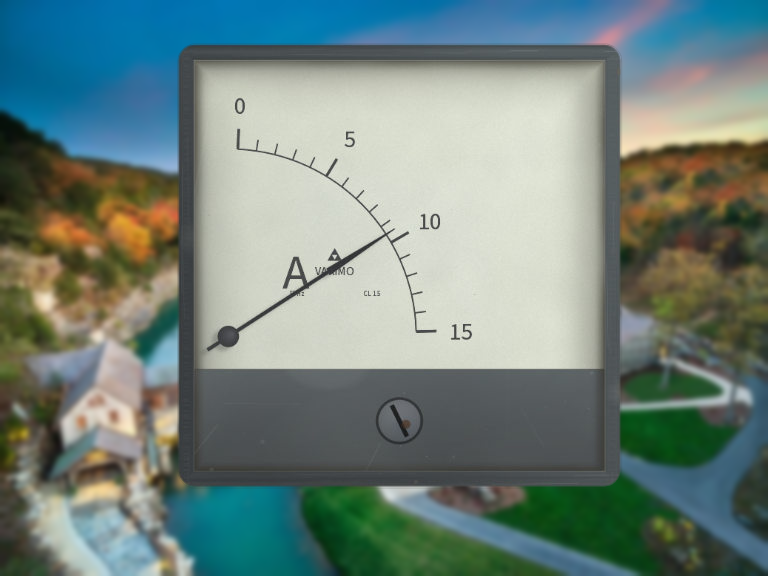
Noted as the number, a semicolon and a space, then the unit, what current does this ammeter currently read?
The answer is 9.5; A
